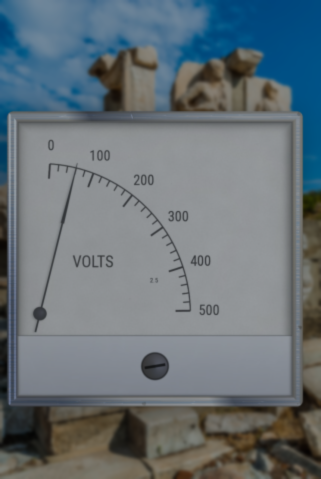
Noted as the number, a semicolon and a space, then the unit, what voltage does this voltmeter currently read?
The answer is 60; V
